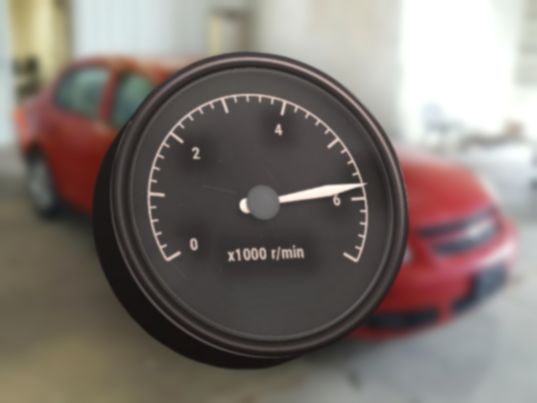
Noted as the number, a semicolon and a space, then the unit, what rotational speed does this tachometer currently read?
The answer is 5800; rpm
